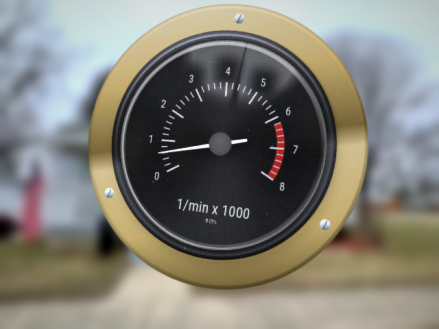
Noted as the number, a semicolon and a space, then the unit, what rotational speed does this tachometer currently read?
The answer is 600; rpm
